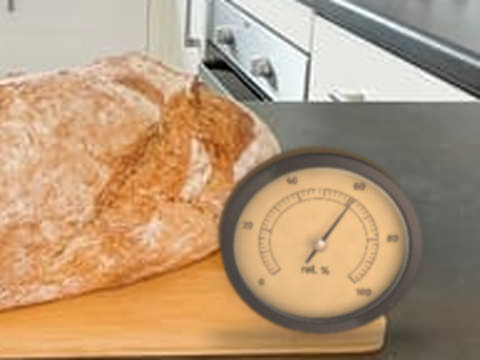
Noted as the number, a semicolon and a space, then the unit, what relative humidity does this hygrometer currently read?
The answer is 60; %
